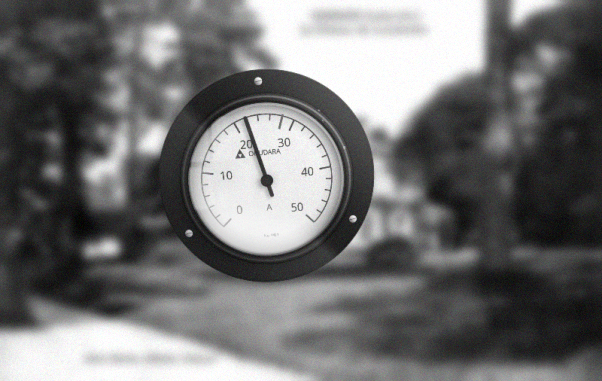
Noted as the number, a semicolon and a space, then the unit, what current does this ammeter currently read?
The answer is 22; A
